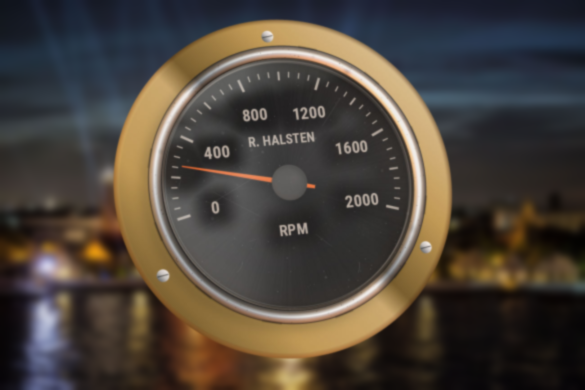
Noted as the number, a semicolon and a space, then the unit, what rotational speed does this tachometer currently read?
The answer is 250; rpm
